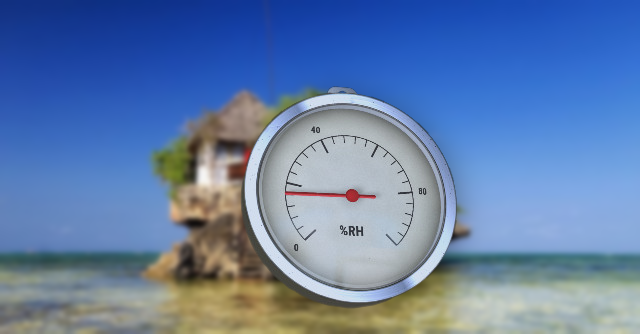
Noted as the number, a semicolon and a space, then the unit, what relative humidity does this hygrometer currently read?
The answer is 16; %
